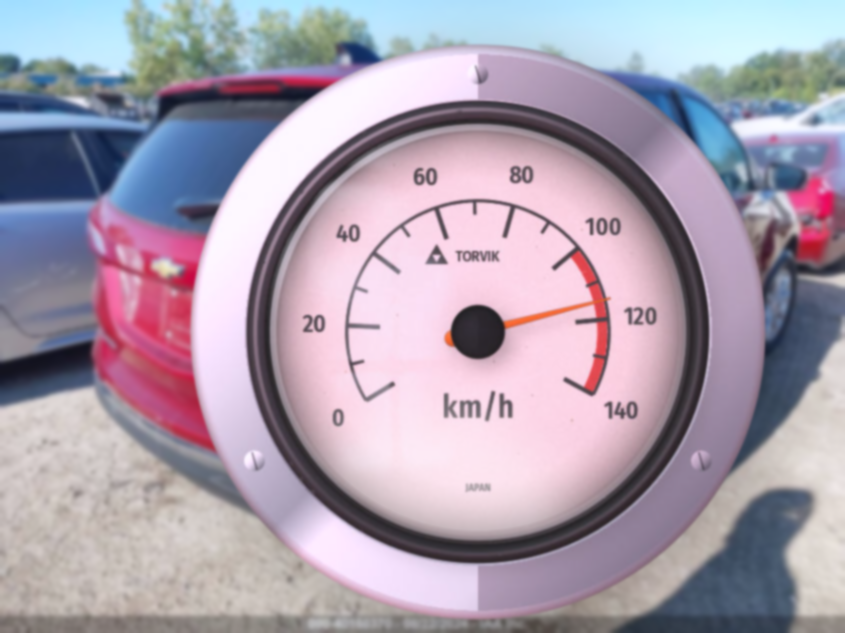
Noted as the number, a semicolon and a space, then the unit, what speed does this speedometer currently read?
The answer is 115; km/h
